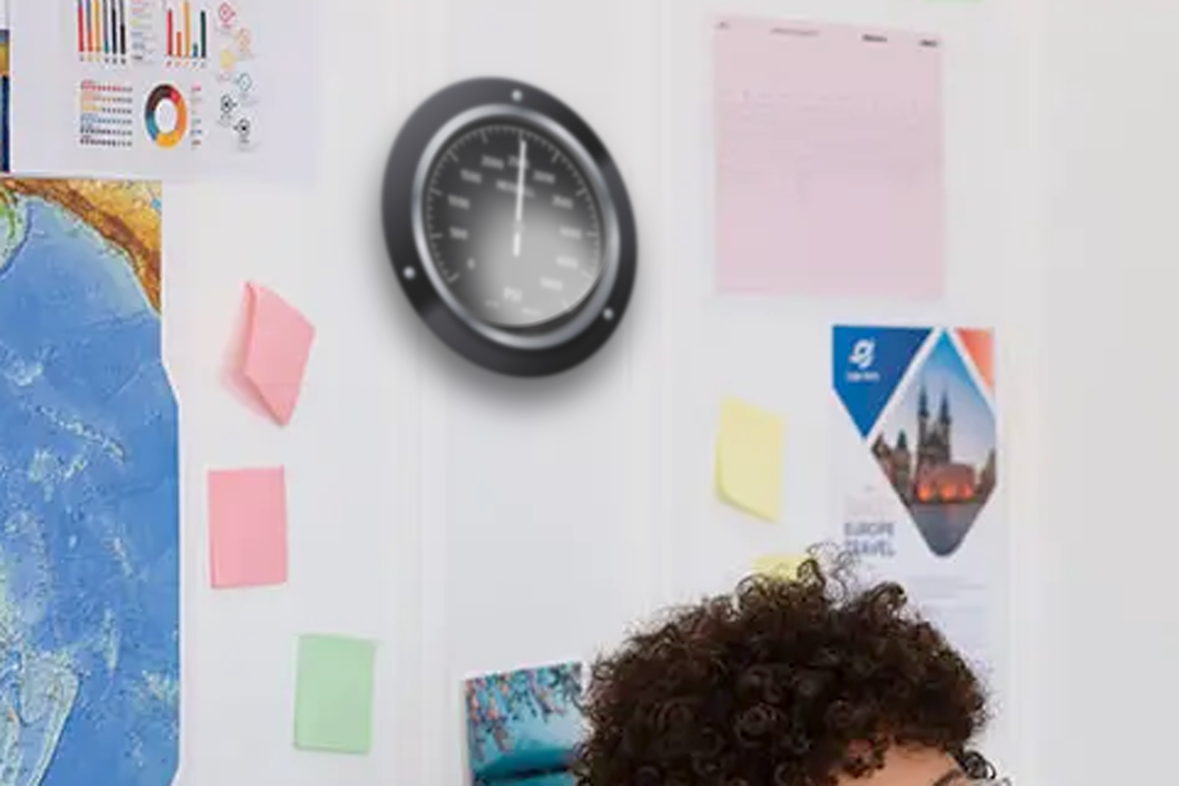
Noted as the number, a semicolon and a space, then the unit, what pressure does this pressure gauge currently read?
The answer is 2500; psi
